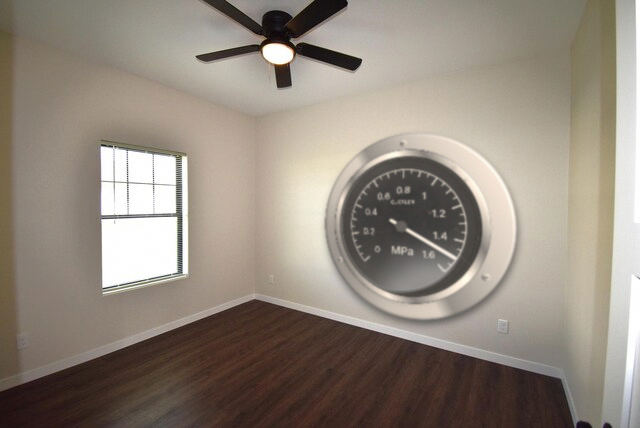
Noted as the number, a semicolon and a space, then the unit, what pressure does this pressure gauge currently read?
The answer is 1.5; MPa
